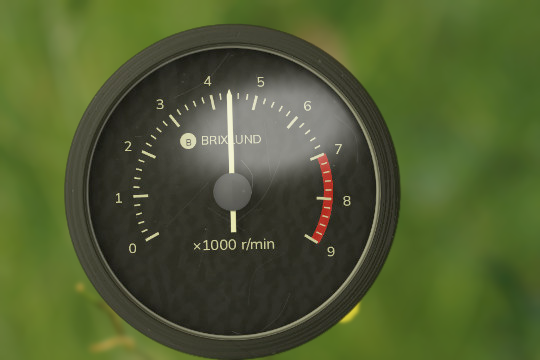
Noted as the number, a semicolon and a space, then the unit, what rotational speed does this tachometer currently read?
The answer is 4400; rpm
